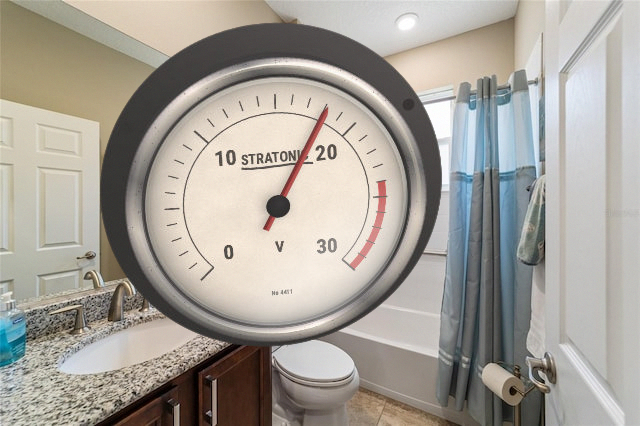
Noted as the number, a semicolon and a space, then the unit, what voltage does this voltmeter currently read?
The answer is 18; V
